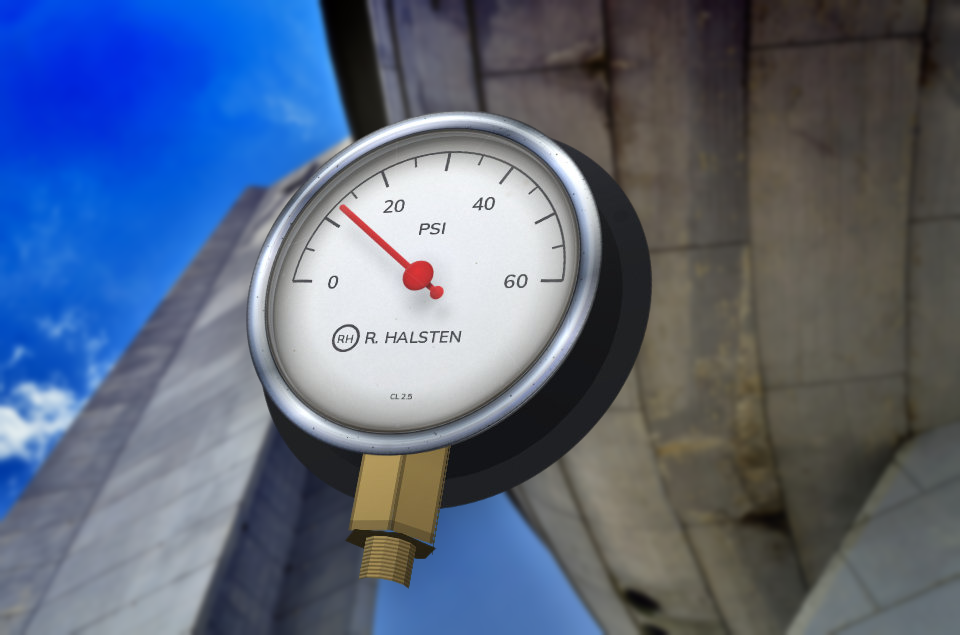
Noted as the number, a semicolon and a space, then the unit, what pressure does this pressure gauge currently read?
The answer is 12.5; psi
